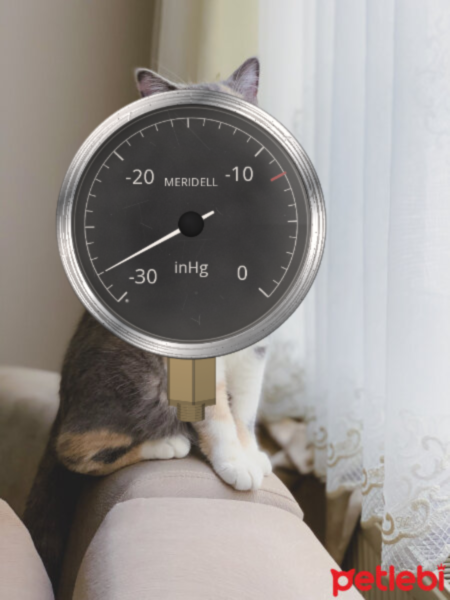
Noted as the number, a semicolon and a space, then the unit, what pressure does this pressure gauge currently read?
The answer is -28; inHg
